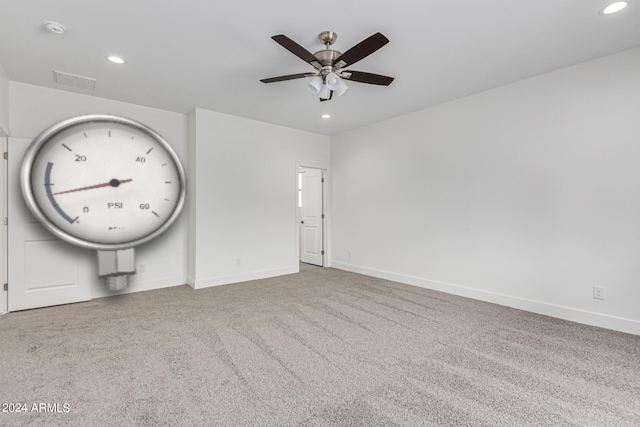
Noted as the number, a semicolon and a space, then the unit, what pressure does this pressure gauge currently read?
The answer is 7.5; psi
